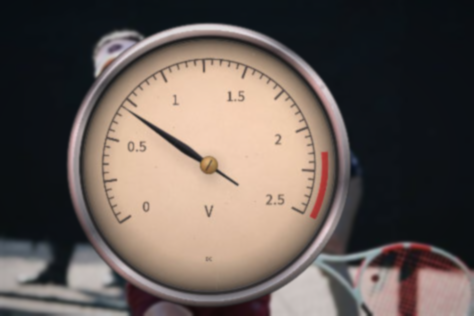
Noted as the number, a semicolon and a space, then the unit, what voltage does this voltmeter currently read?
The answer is 0.7; V
